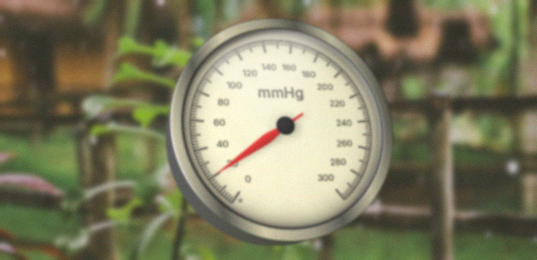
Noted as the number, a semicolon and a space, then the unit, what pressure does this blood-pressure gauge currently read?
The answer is 20; mmHg
